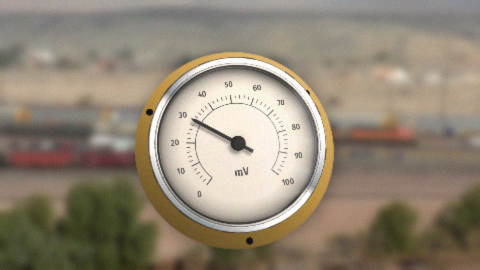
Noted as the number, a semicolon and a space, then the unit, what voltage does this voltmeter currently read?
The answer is 30; mV
